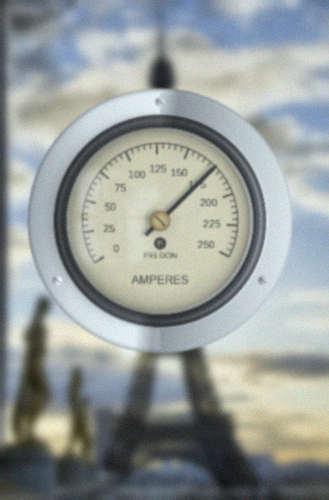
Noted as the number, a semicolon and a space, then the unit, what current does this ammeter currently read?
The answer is 175; A
